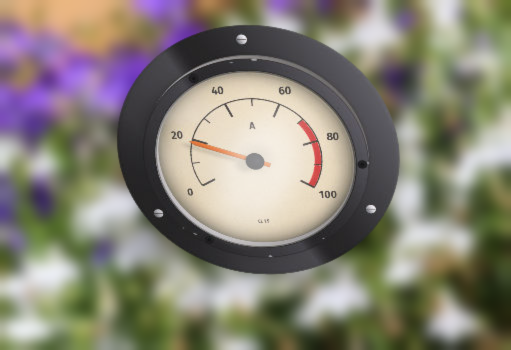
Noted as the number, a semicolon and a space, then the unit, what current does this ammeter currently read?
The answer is 20; A
